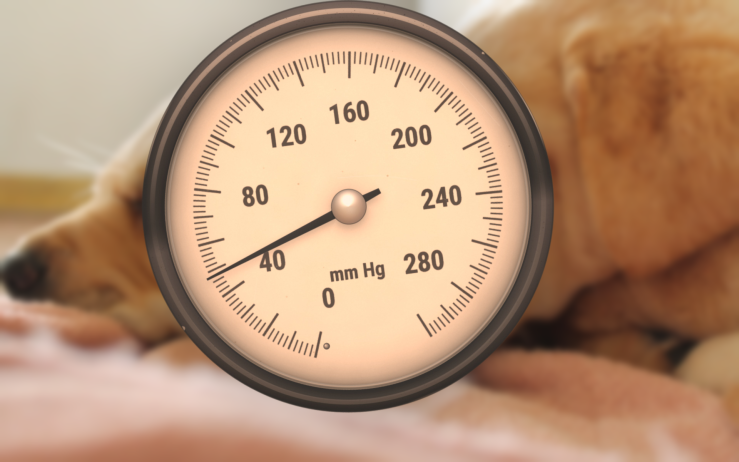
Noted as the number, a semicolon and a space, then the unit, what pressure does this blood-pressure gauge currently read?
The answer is 48; mmHg
